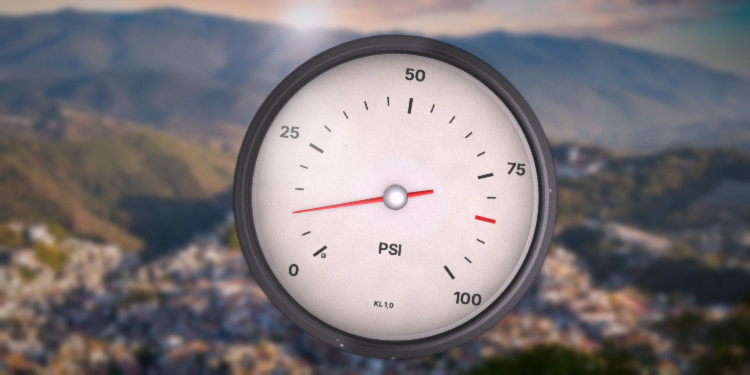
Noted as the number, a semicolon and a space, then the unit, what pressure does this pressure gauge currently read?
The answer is 10; psi
